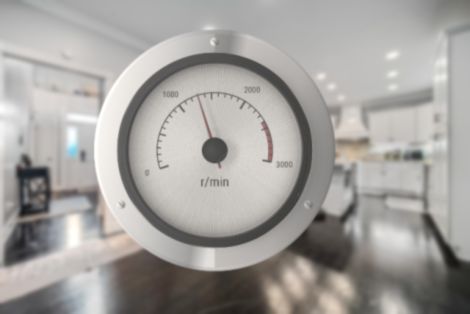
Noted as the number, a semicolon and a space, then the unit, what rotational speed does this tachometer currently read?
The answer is 1300; rpm
